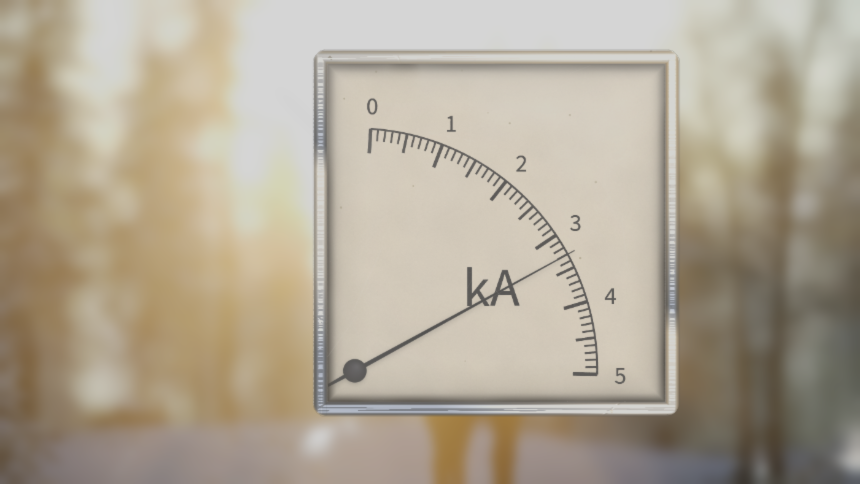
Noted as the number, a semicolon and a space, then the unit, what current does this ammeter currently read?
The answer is 3.3; kA
